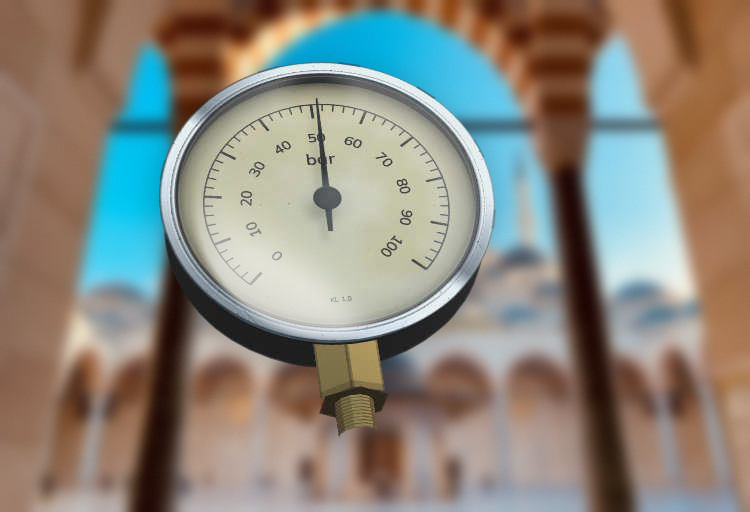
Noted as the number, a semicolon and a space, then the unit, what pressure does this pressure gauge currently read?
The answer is 51; bar
